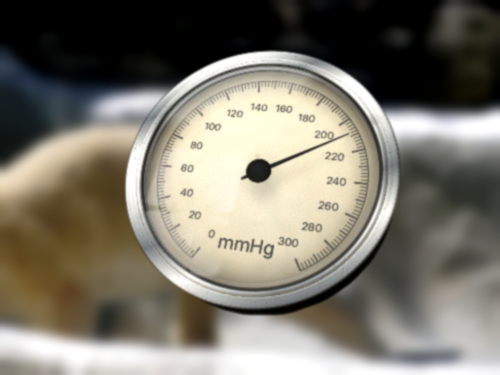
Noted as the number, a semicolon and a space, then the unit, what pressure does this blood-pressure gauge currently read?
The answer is 210; mmHg
